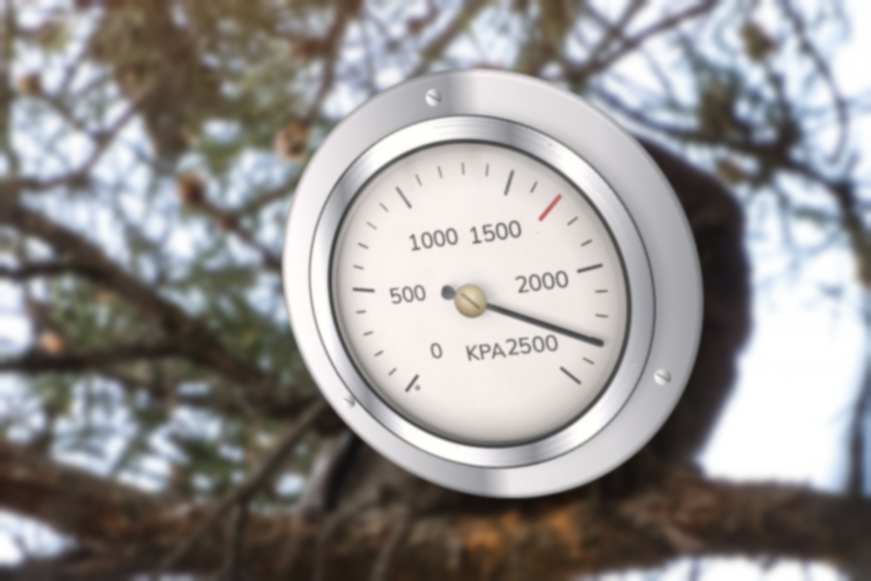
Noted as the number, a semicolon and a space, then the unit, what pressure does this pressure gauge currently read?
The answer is 2300; kPa
